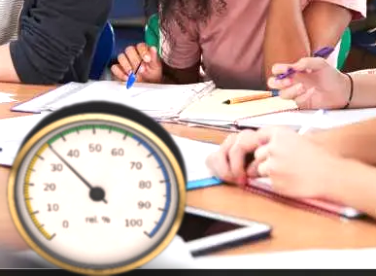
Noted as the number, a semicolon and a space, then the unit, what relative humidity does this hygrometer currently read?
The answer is 35; %
